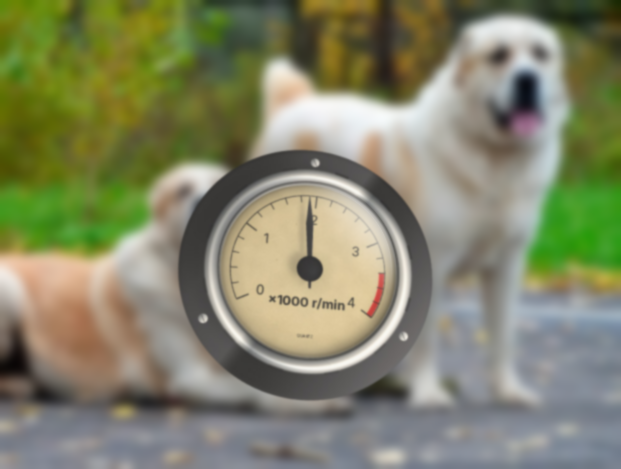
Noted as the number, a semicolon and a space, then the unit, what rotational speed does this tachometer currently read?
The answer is 1900; rpm
